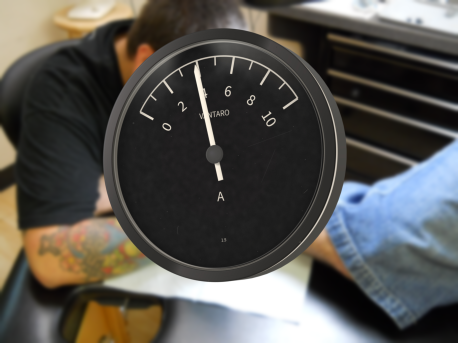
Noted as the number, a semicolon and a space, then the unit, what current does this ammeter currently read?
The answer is 4; A
